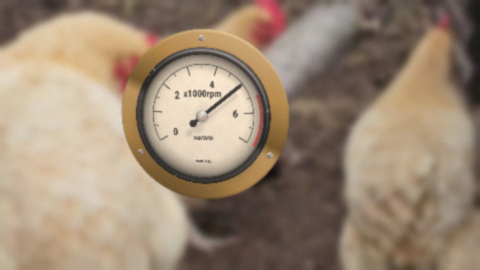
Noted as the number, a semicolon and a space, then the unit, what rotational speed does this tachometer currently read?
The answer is 5000; rpm
